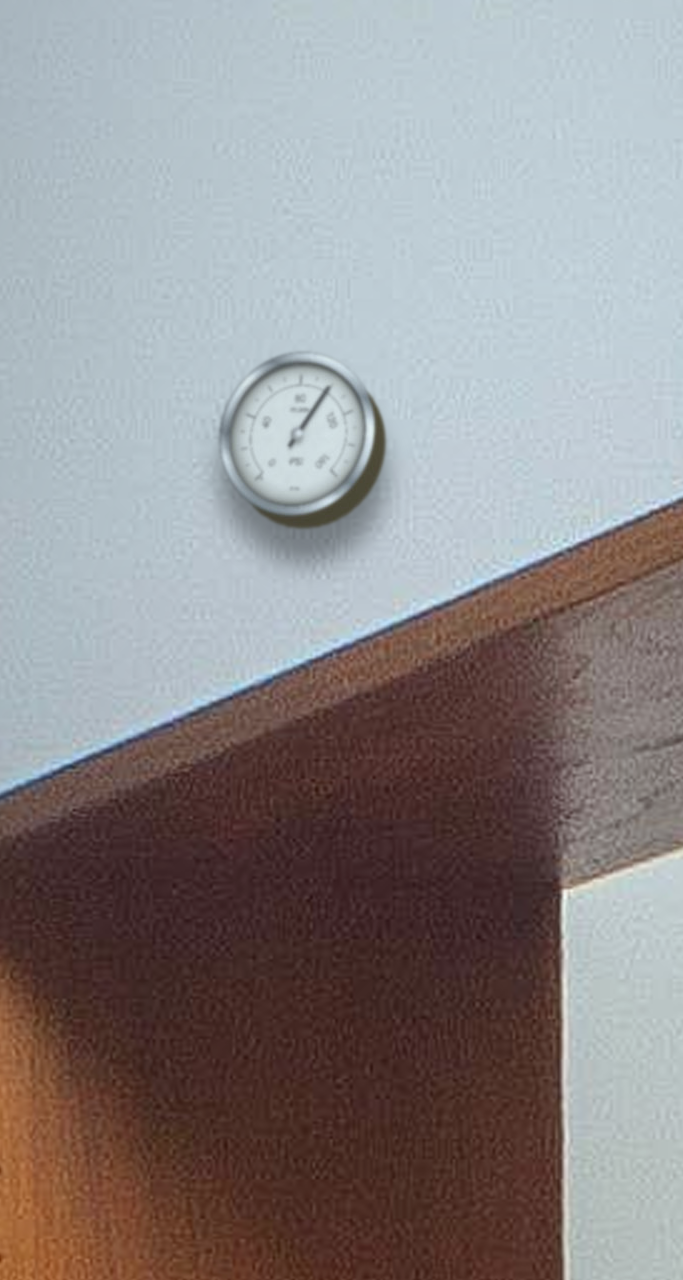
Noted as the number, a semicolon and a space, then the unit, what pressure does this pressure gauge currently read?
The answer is 100; psi
